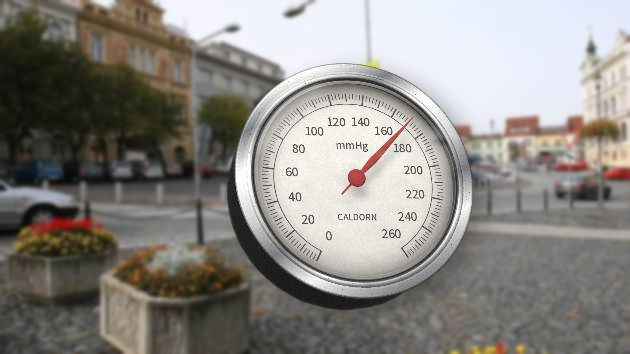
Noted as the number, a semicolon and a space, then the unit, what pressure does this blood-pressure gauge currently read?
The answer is 170; mmHg
